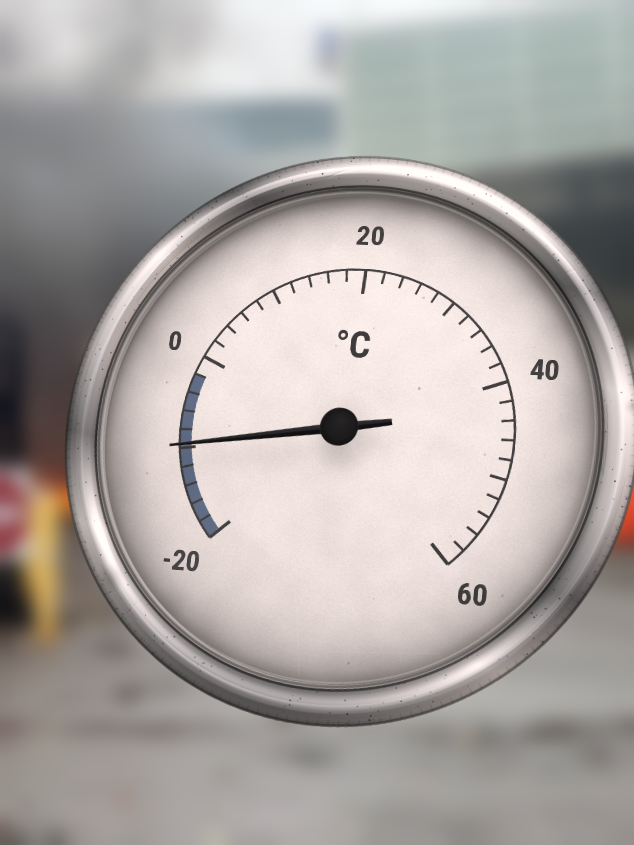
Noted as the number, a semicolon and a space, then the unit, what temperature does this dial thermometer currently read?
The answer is -10; °C
